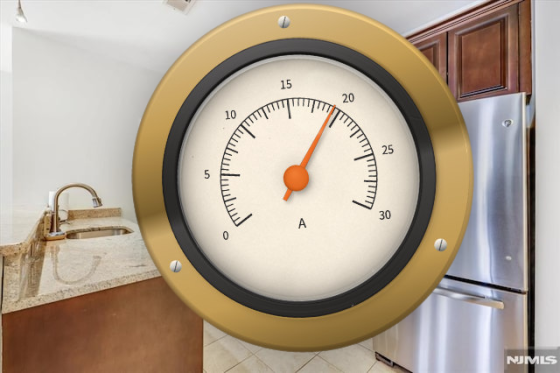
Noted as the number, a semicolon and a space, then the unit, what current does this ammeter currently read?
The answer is 19.5; A
